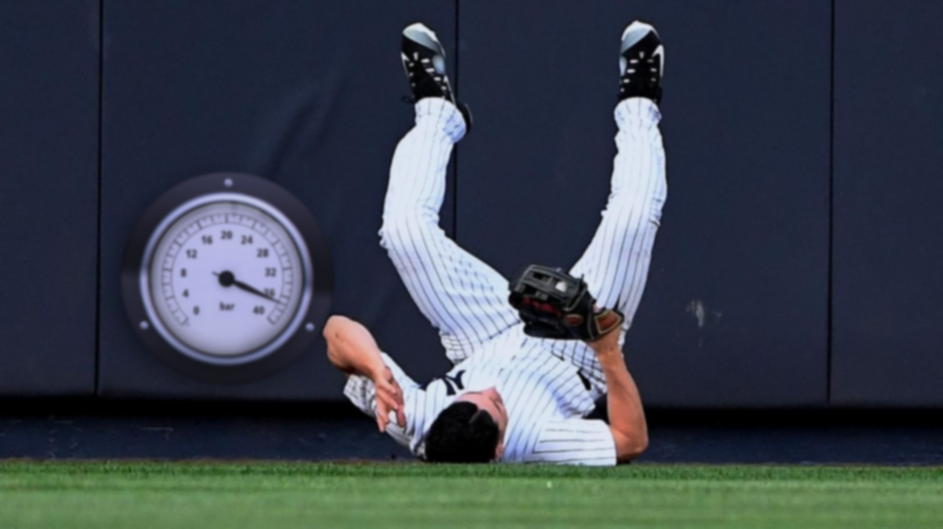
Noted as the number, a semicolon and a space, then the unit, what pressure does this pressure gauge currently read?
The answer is 37; bar
